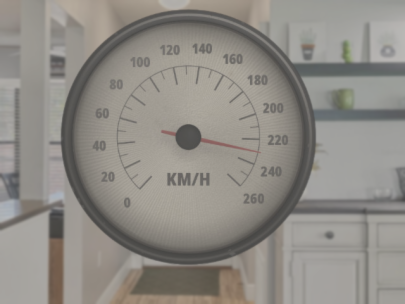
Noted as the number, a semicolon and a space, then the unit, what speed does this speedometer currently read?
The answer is 230; km/h
